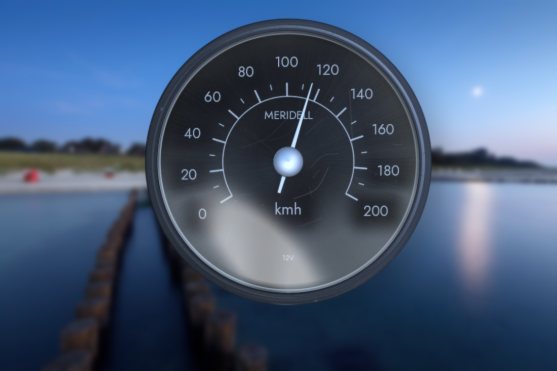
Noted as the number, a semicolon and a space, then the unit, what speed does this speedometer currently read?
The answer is 115; km/h
